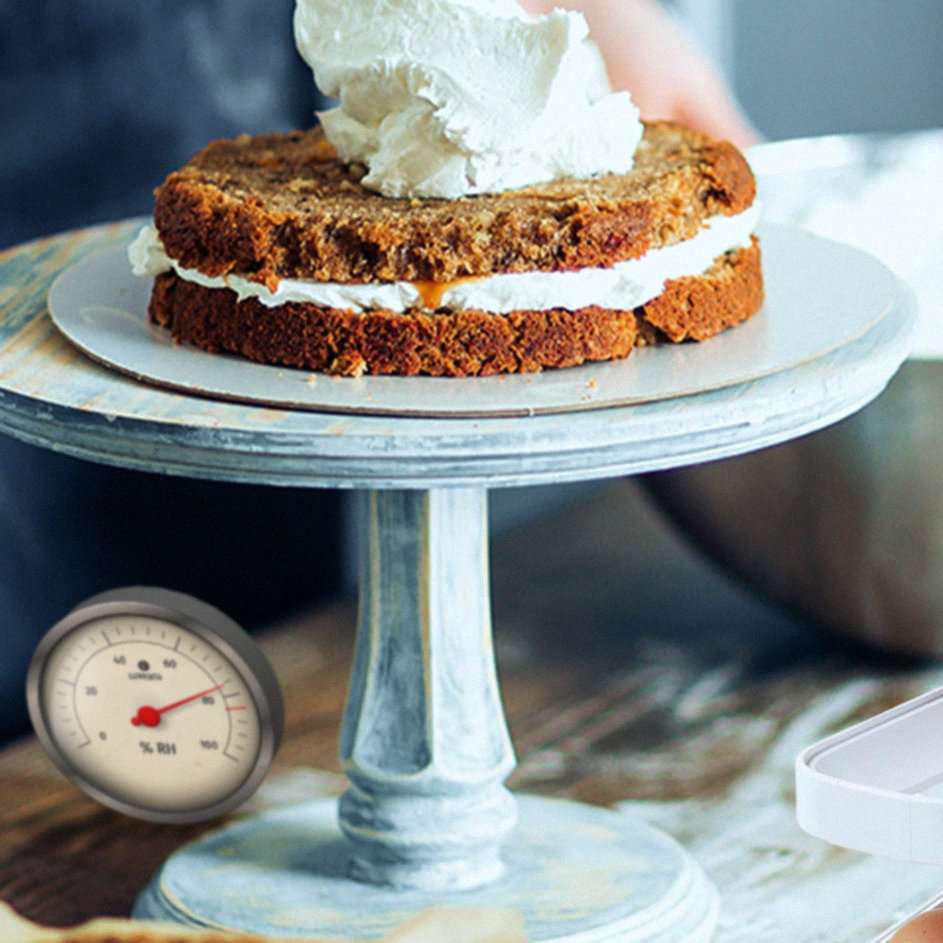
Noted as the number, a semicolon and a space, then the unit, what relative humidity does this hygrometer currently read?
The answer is 76; %
